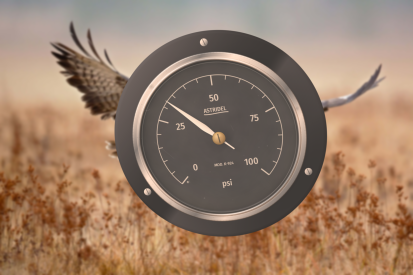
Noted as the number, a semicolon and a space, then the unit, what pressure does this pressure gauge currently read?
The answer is 32.5; psi
